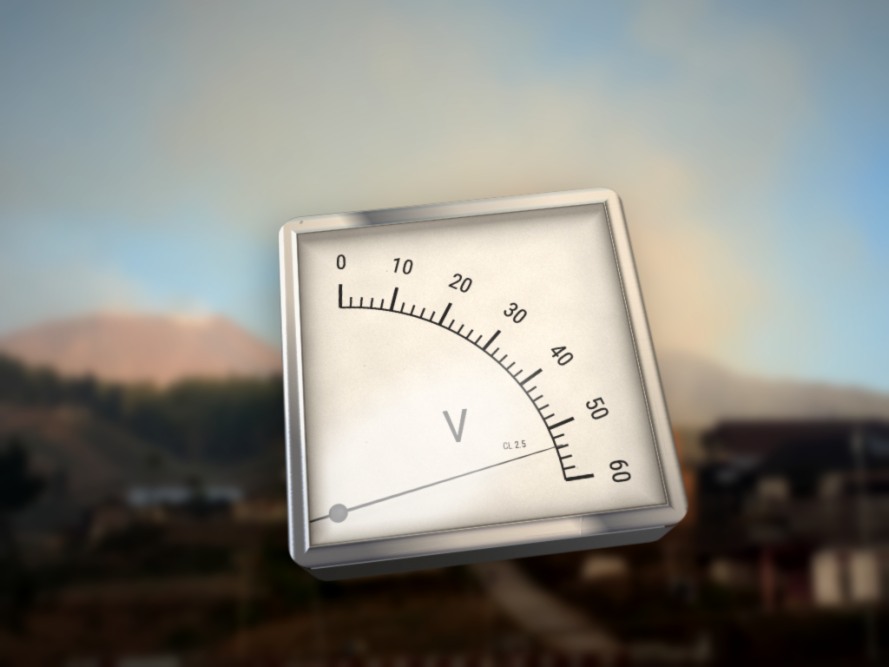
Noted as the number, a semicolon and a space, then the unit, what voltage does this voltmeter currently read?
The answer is 54; V
